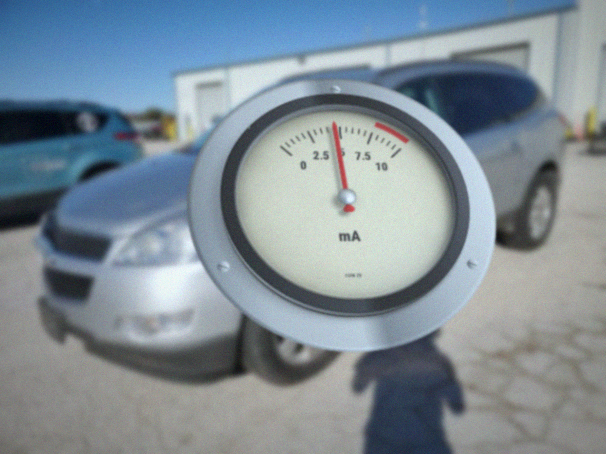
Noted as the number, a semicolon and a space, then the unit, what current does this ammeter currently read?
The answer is 4.5; mA
